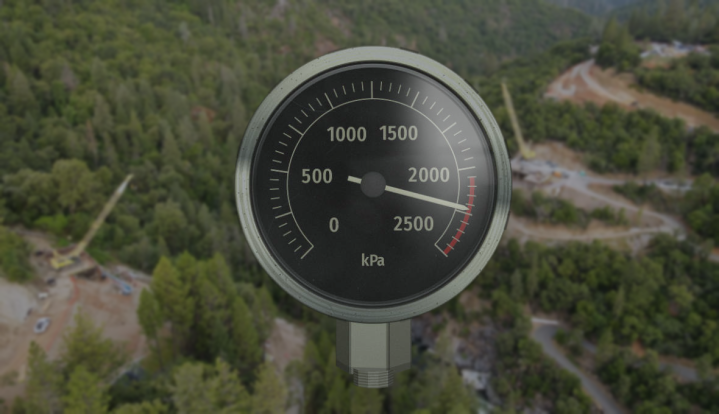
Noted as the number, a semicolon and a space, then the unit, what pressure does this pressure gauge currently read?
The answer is 2225; kPa
